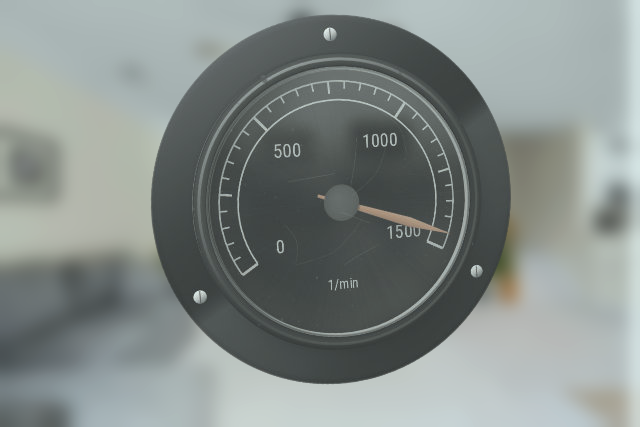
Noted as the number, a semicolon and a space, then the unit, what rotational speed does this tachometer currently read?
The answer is 1450; rpm
